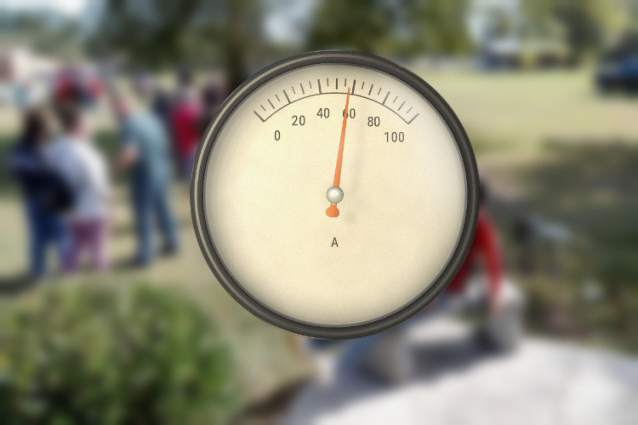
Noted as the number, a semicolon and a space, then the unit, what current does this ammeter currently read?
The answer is 57.5; A
